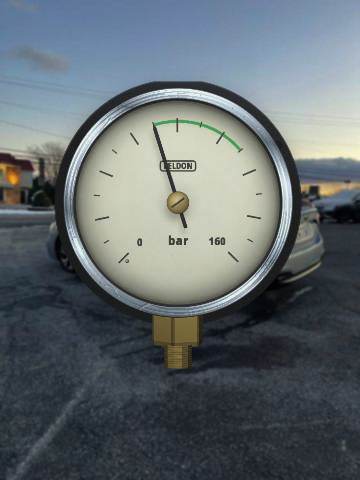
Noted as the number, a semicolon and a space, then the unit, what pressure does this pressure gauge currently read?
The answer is 70; bar
